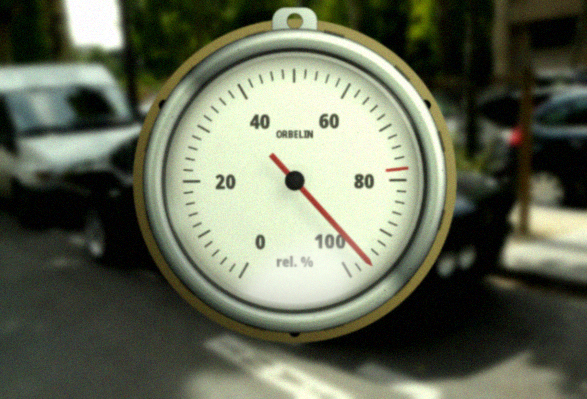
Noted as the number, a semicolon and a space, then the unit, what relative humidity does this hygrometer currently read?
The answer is 96; %
